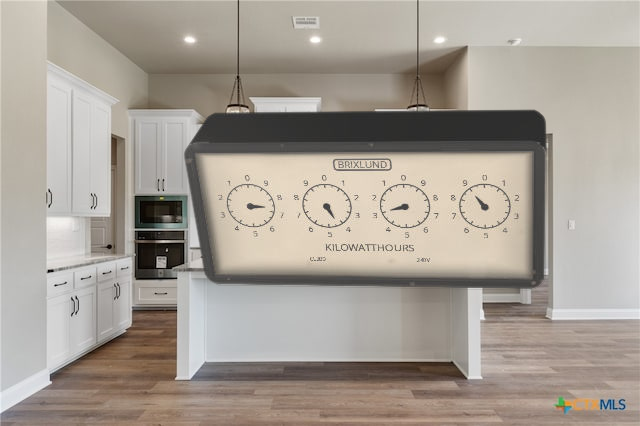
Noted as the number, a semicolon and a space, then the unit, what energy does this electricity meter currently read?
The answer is 7429; kWh
